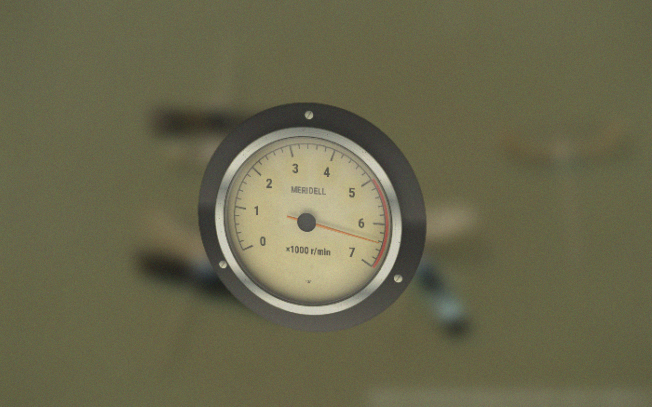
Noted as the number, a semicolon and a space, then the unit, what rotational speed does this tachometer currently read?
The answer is 6400; rpm
